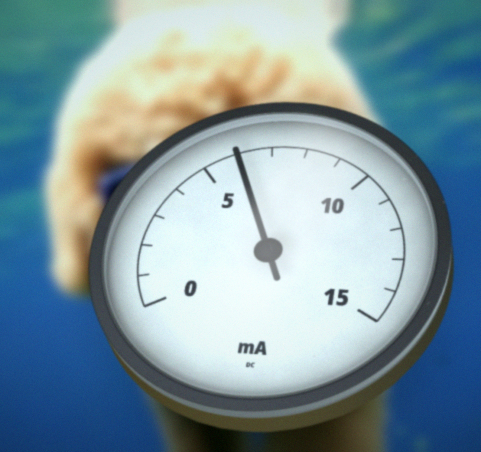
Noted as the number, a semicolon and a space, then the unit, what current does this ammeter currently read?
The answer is 6; mA
